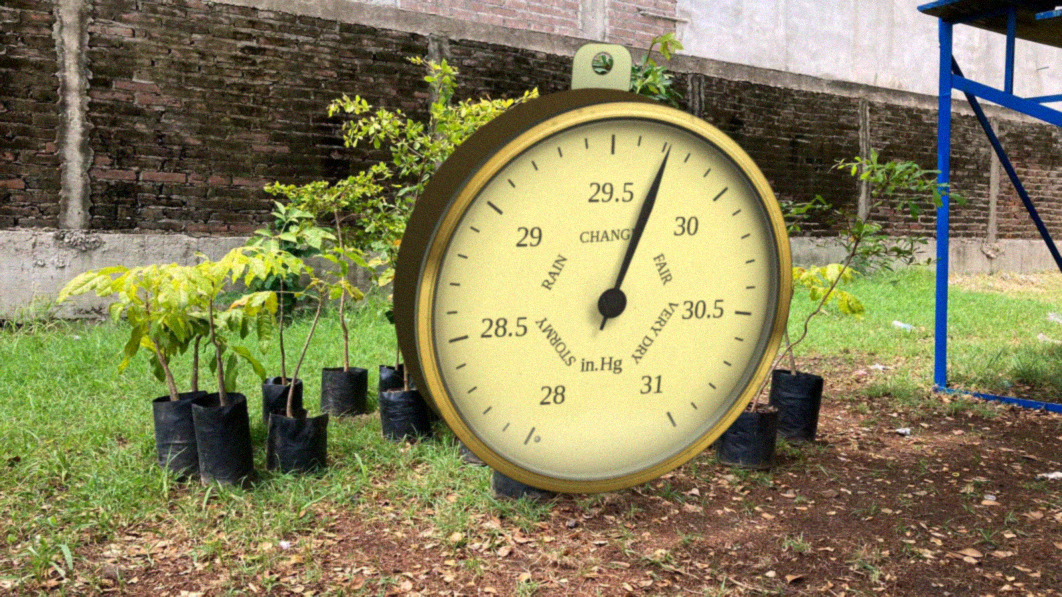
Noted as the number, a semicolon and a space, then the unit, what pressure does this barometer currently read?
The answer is 29.7; inHg
